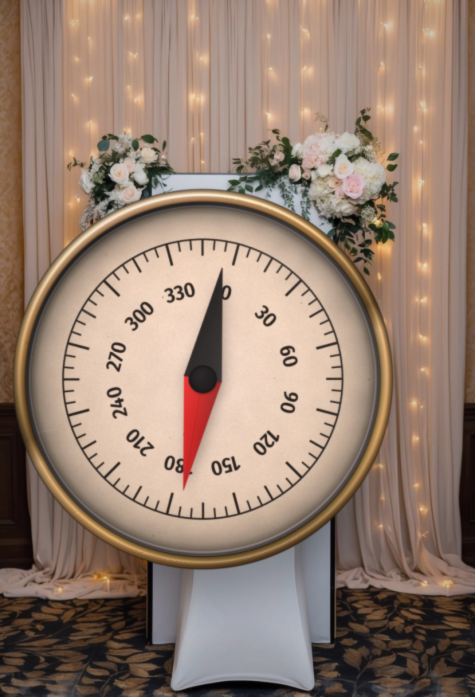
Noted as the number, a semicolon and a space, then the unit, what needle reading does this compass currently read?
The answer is 175; °
